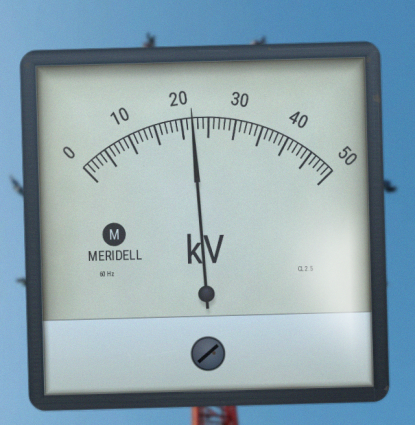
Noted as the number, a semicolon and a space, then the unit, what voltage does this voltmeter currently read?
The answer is 22; kV
